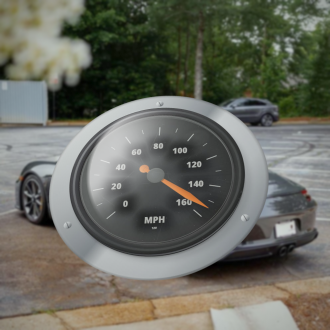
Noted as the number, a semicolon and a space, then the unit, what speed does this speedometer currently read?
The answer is 155; mph
